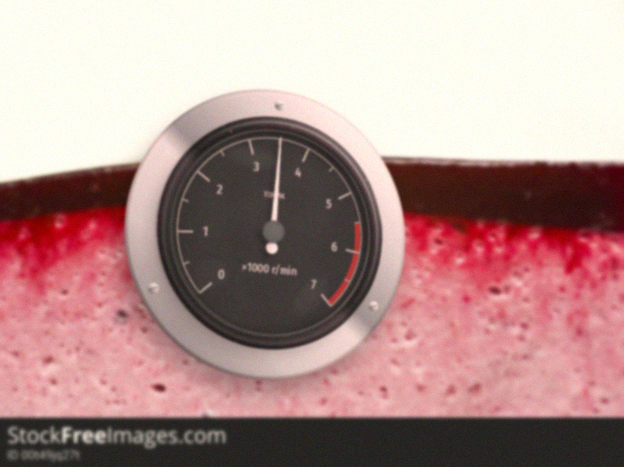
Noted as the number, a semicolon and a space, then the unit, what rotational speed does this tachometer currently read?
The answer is 3500; rpm
